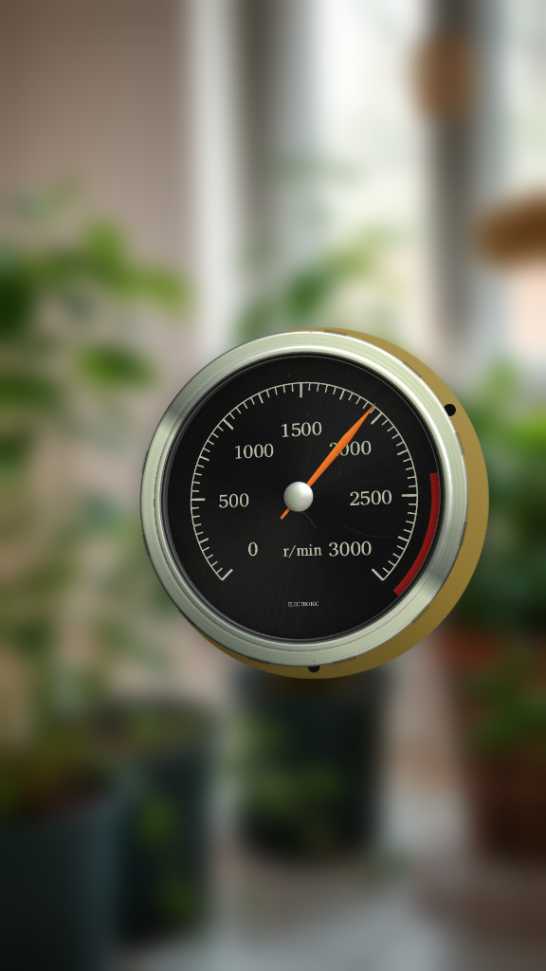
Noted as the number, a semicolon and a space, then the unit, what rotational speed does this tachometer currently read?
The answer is 1950; rpm
